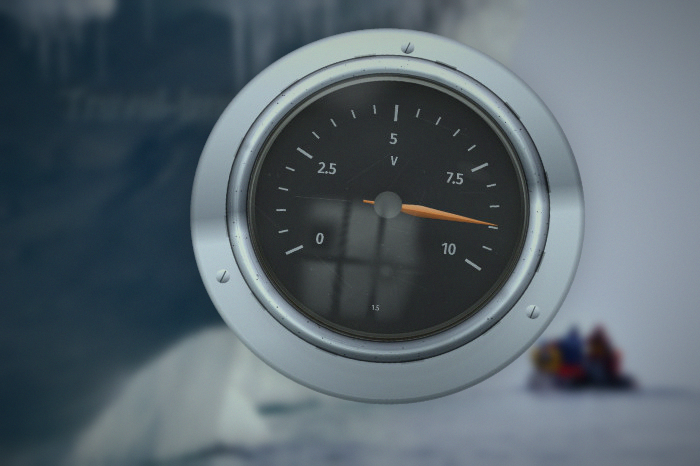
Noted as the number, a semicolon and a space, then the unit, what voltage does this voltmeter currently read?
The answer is 9; V
